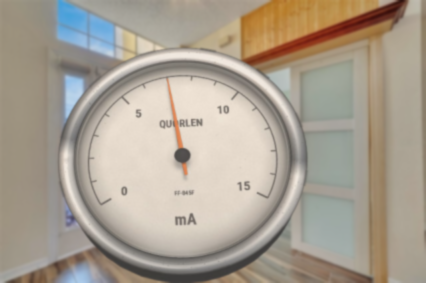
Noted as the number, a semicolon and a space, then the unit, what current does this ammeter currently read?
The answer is 7; mA
